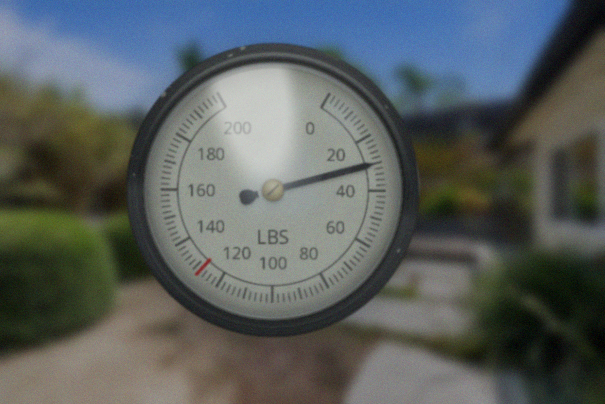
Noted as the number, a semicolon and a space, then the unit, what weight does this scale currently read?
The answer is 30; lb
